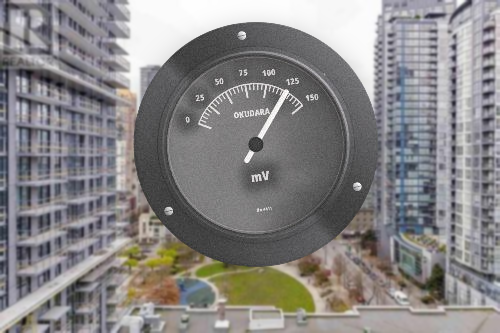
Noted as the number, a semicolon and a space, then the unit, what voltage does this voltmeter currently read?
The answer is 125; mV
